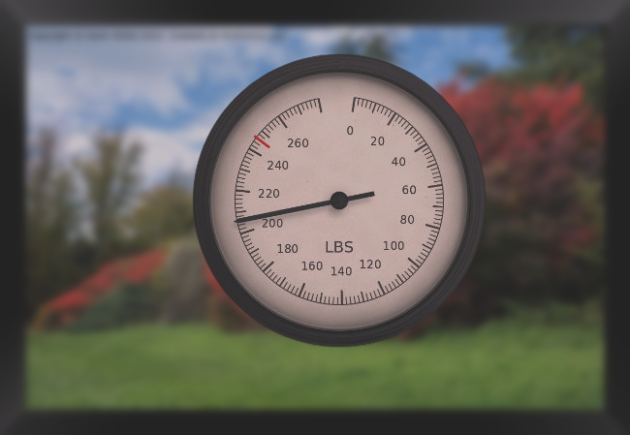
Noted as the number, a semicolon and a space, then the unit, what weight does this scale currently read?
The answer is 206; lb
